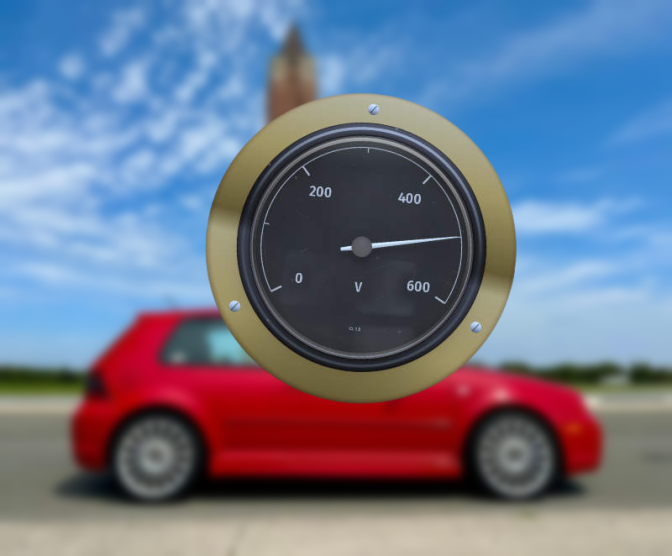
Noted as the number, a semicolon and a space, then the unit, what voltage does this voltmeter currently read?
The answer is 500; V
